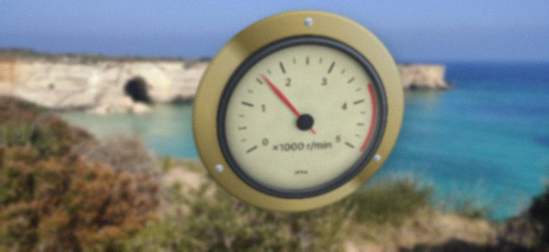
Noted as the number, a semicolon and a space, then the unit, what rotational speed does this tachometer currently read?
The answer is 1625; rpm
